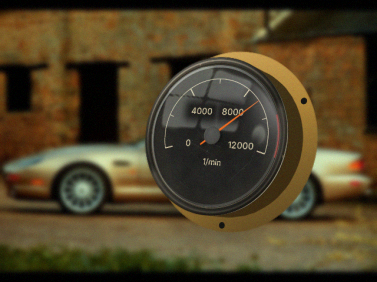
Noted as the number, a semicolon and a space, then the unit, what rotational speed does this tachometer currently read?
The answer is 9000; rpm
